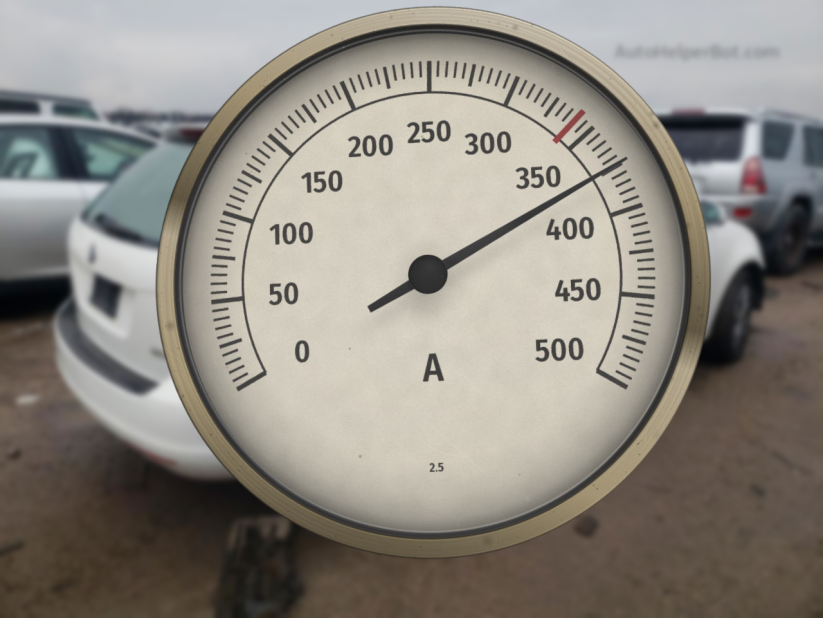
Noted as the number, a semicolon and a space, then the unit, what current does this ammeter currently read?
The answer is 375; A
